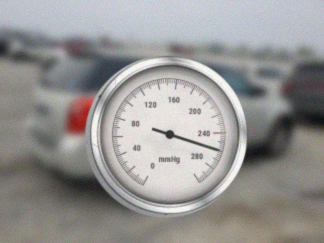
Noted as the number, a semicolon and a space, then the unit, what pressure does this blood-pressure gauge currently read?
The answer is 260; mmHg
